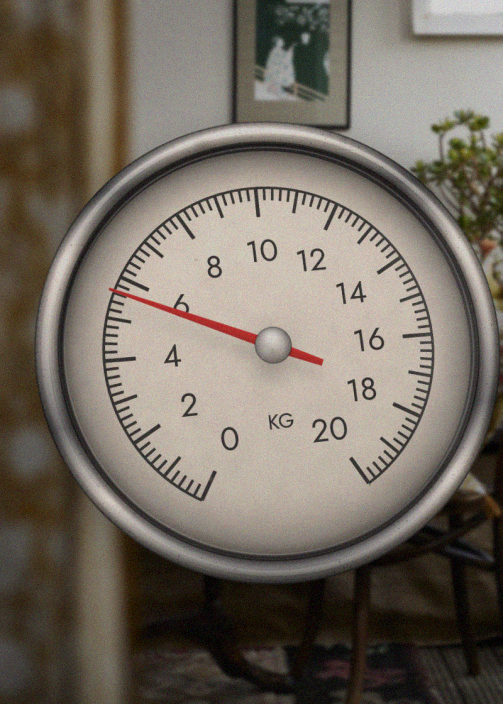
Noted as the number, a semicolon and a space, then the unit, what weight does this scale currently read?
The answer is 5.6; kg
